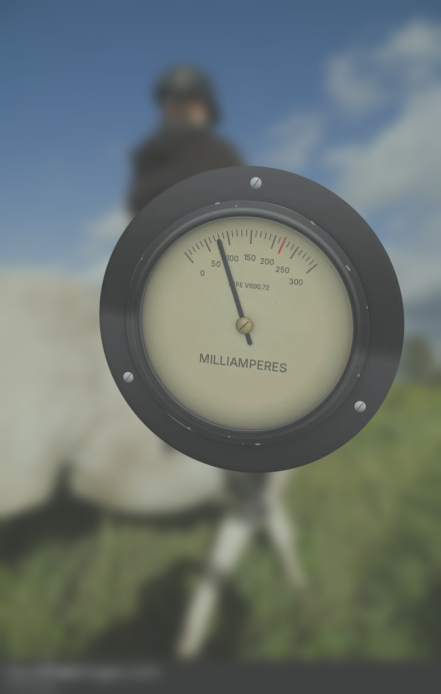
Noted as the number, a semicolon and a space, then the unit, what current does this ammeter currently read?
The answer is 80; mA
